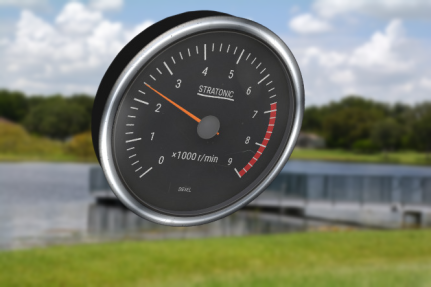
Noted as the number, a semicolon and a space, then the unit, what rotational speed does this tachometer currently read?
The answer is 2400; rpm
